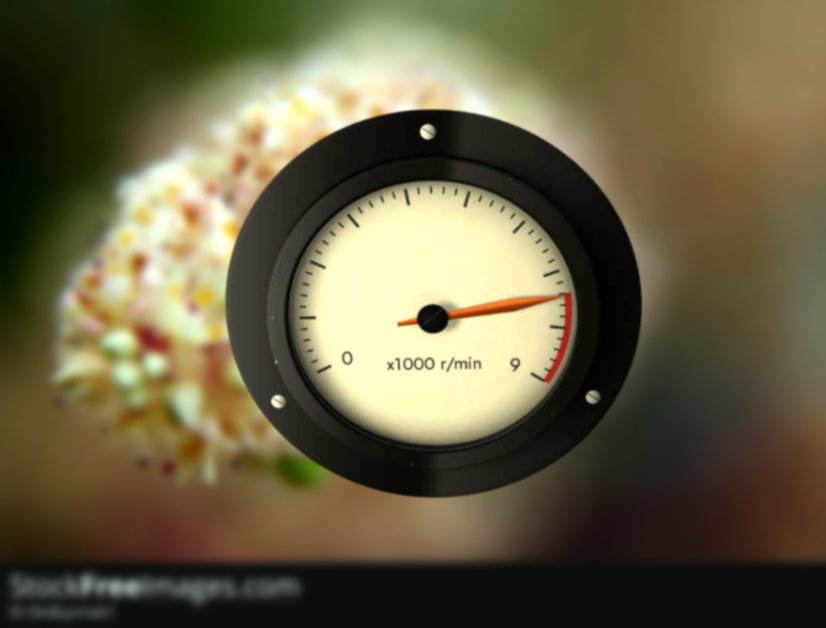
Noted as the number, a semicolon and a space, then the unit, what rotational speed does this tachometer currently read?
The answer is 7400; rpm
